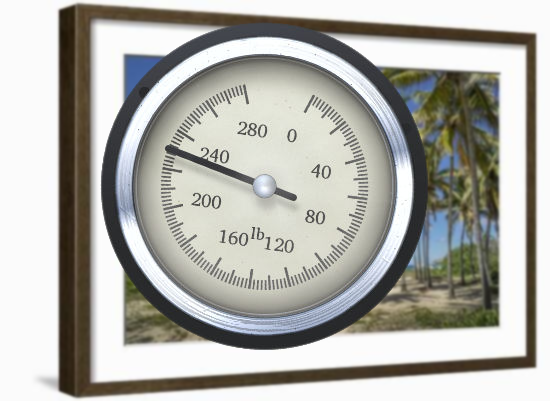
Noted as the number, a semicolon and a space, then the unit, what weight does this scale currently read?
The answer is 230; lb
